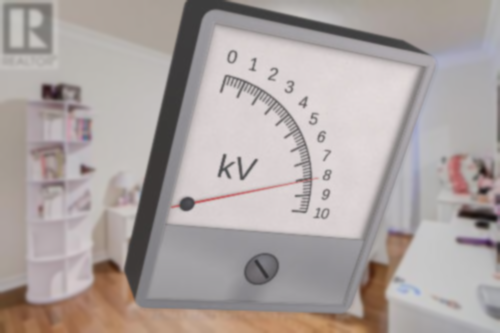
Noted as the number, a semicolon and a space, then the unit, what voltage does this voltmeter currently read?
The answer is 8; kV
